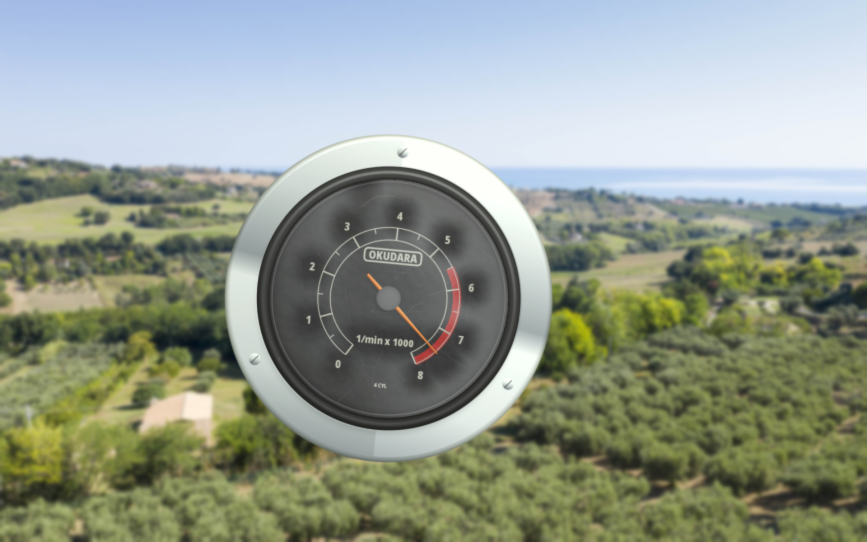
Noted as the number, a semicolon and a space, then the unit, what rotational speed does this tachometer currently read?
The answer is 7500; rpm
